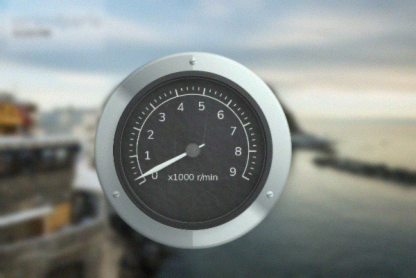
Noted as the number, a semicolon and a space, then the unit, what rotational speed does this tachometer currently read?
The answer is 200; rpm
